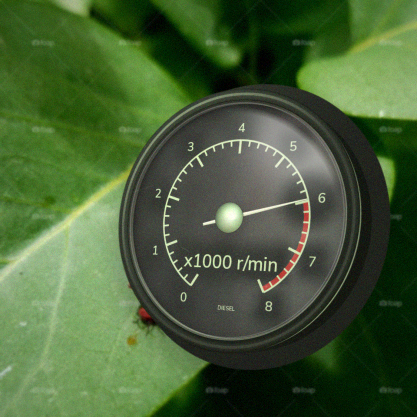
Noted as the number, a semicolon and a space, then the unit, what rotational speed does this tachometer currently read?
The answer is 6000; rpm
